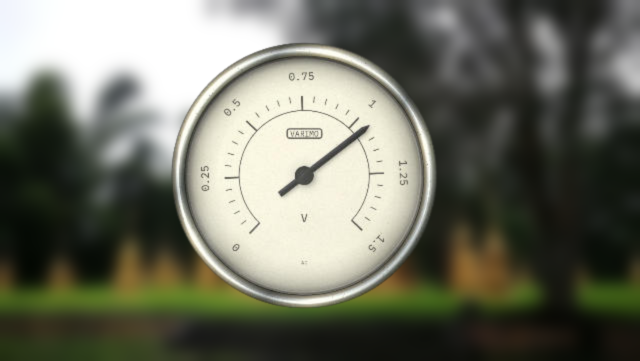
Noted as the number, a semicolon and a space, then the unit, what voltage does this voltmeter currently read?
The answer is 1.05; V
